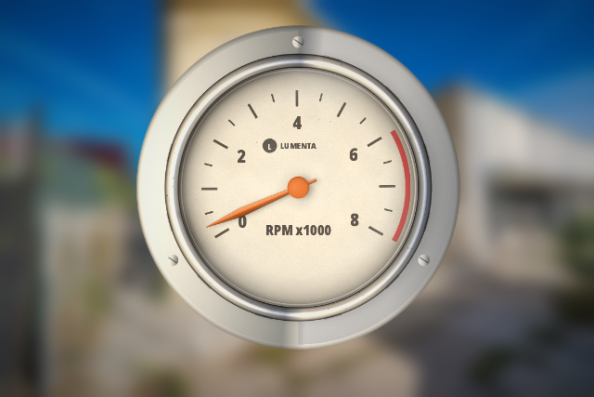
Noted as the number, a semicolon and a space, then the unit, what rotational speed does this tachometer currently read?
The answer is 250; rpm
